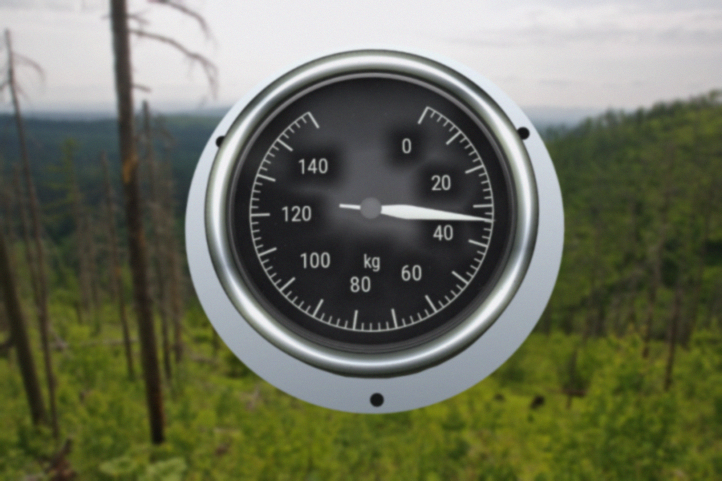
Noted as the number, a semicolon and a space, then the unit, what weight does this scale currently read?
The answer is 34; kg
